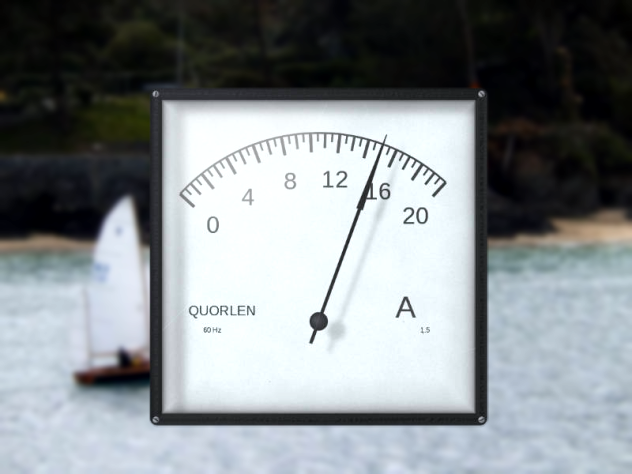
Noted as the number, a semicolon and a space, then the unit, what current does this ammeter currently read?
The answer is 15; A
